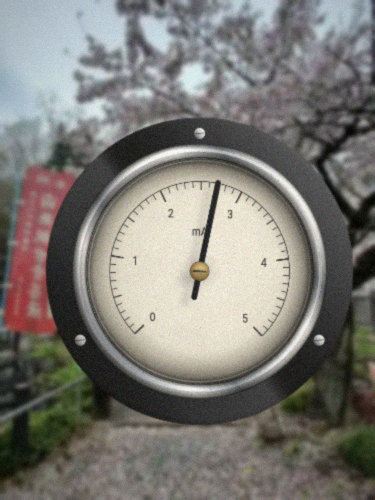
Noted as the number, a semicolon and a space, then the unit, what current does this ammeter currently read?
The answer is 2.7; mA
